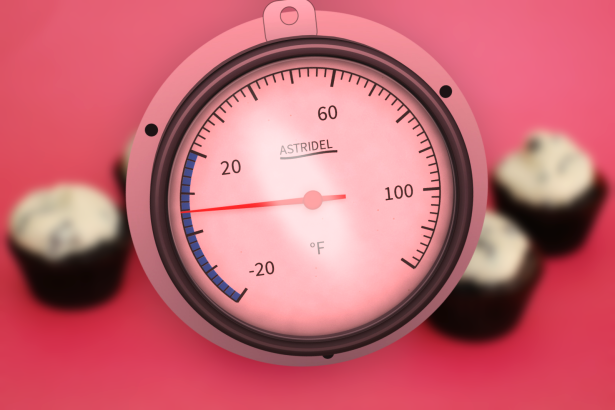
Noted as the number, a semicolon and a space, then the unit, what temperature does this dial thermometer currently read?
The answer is 6; °F
